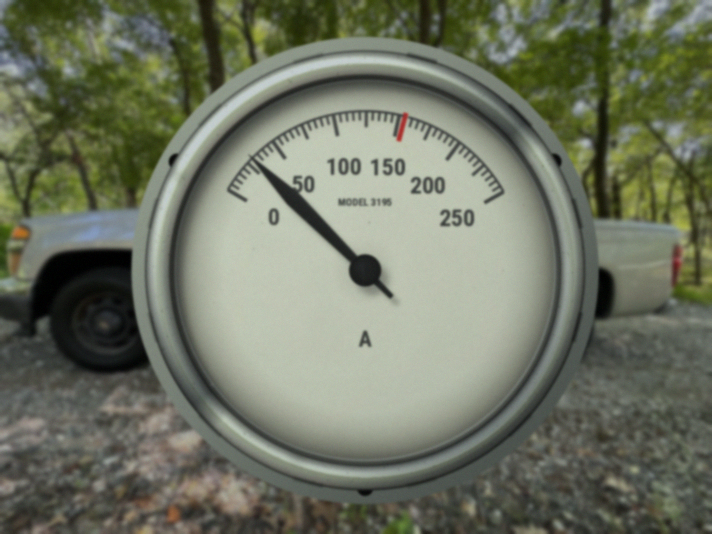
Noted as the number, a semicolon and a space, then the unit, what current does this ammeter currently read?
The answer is 30; A
